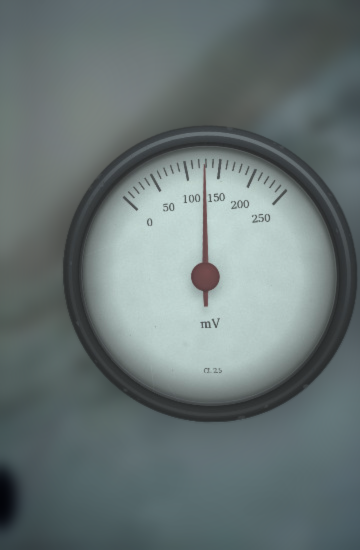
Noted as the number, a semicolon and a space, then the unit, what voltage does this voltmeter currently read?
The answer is 130; mV
